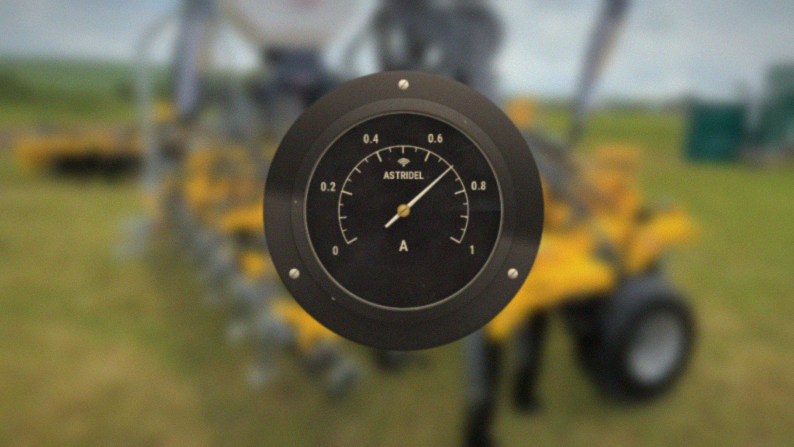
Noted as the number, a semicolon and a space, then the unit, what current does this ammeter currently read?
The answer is 0.7; A
